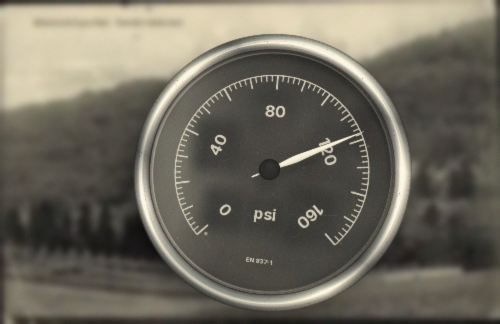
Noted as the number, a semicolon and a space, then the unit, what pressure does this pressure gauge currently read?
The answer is 118; psi
